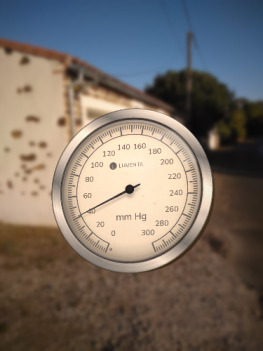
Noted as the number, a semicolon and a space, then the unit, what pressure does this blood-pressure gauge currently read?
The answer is 40; mmHg
